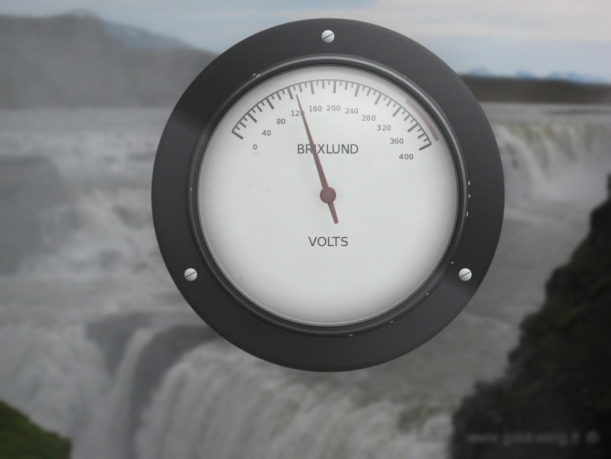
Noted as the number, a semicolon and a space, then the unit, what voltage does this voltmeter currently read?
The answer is 130; V
